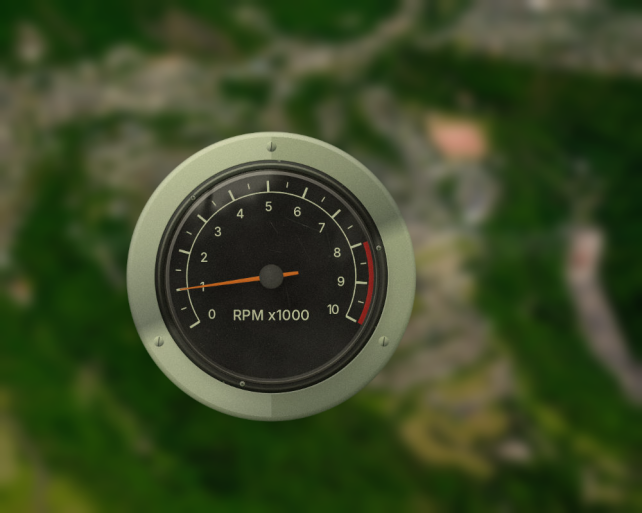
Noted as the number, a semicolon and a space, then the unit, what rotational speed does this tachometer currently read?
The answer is 1000; rpm
